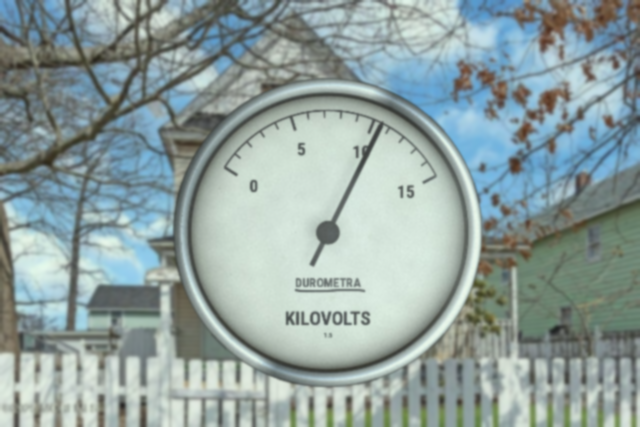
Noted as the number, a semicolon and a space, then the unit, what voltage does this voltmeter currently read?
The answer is 10.5; kV
